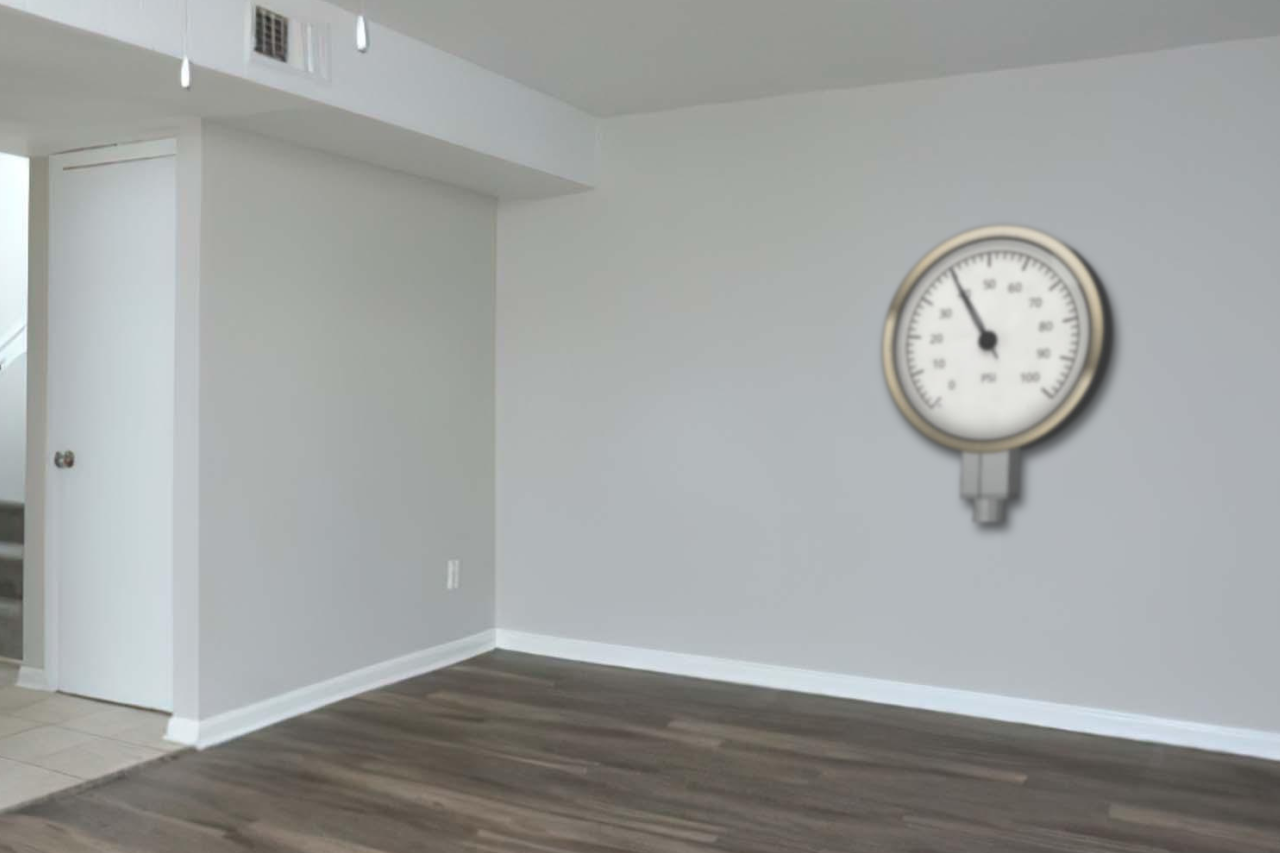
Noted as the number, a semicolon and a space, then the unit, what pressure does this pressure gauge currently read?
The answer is 40; psi
